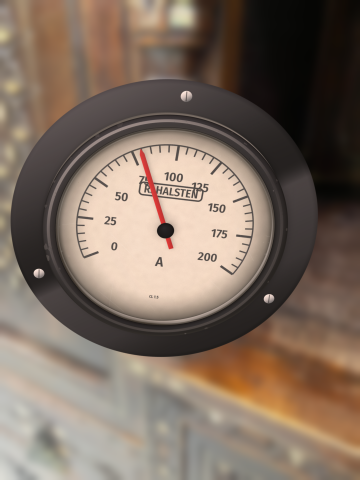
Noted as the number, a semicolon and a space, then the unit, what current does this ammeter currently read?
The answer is 80; A
